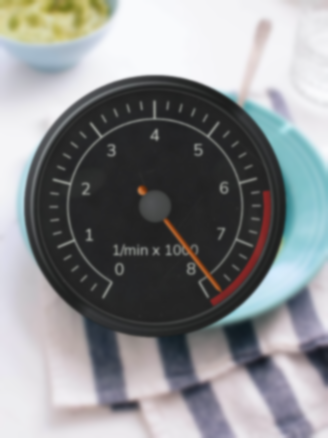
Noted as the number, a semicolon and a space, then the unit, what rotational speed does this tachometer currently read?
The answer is 7800; rpm
